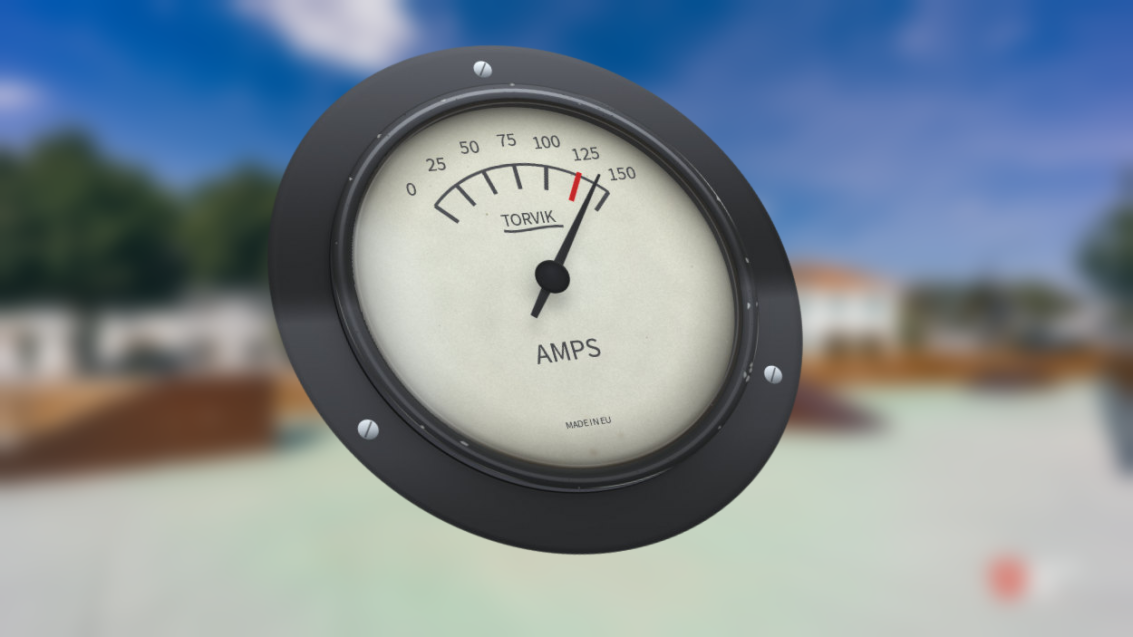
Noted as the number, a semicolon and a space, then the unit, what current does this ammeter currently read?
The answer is 137.5; A
